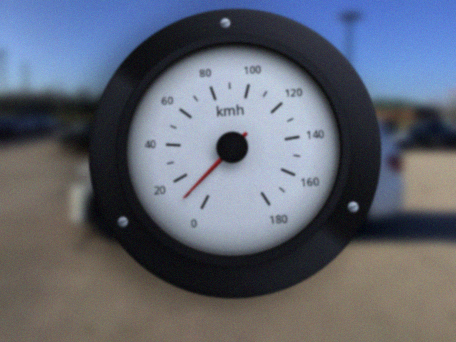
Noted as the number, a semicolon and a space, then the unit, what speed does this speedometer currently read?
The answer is 10; km/h
